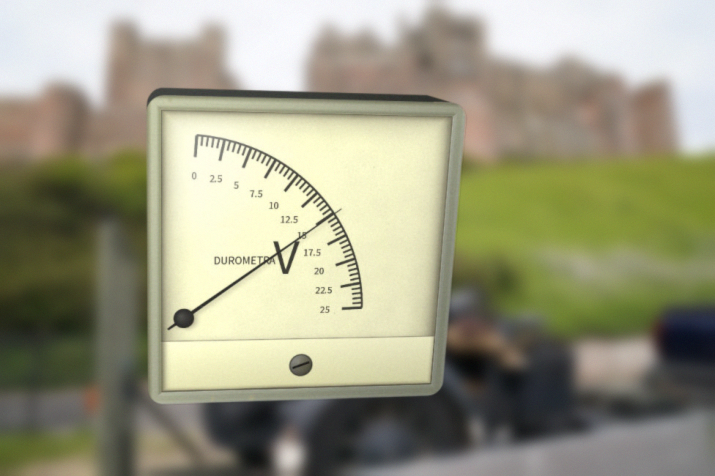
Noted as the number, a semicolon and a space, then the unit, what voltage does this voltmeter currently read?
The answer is 15; V
